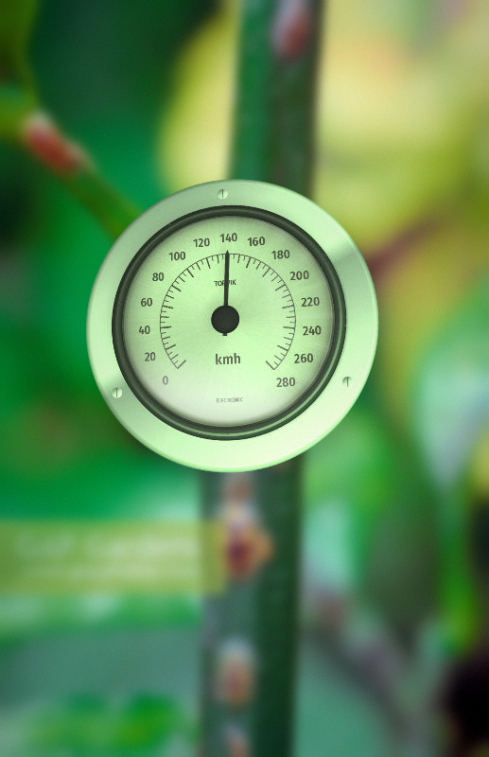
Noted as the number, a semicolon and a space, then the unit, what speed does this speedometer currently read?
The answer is 140; km/h
